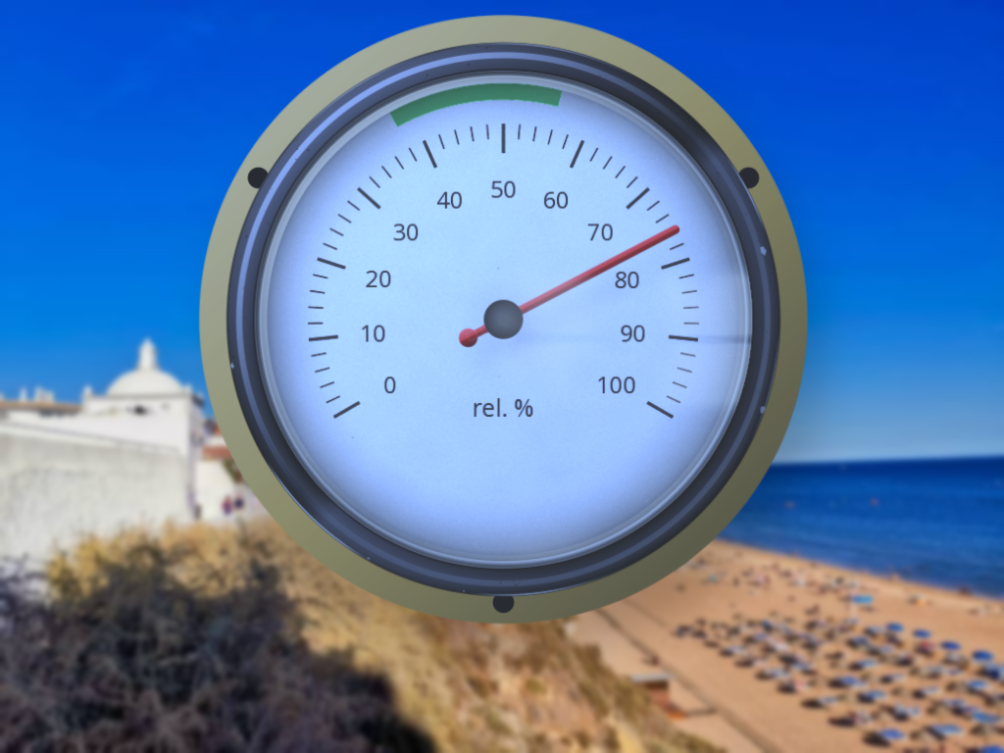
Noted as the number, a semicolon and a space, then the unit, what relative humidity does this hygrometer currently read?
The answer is 76; %
